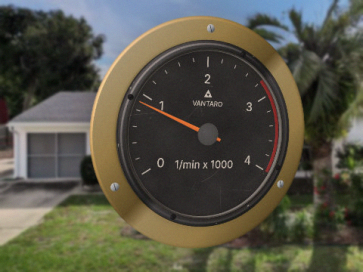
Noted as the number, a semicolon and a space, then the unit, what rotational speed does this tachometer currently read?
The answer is 900; rpm
